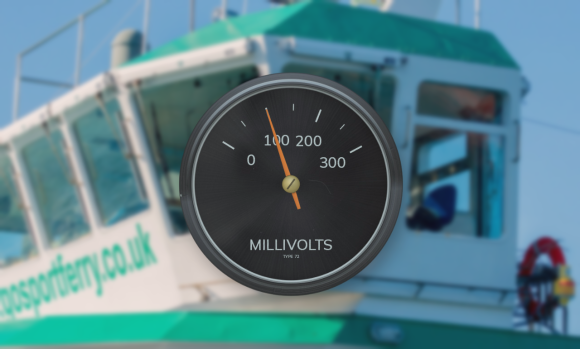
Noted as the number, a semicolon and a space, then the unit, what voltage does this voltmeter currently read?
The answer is 100; mV
